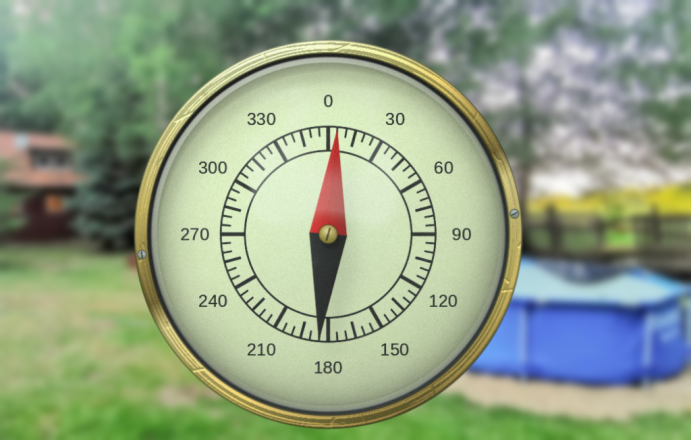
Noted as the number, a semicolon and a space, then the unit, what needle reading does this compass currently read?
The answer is 5; °
